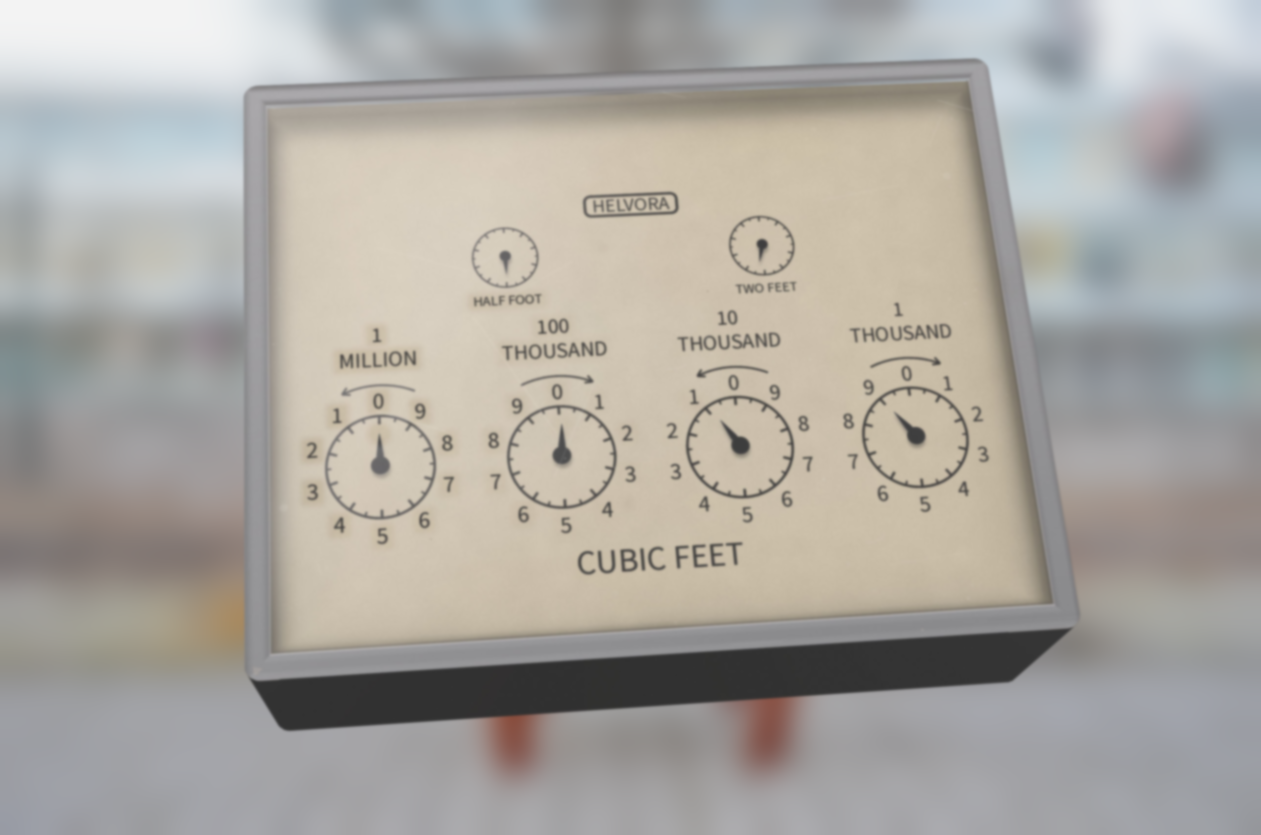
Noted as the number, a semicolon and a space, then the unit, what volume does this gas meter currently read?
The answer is 900; ft³
